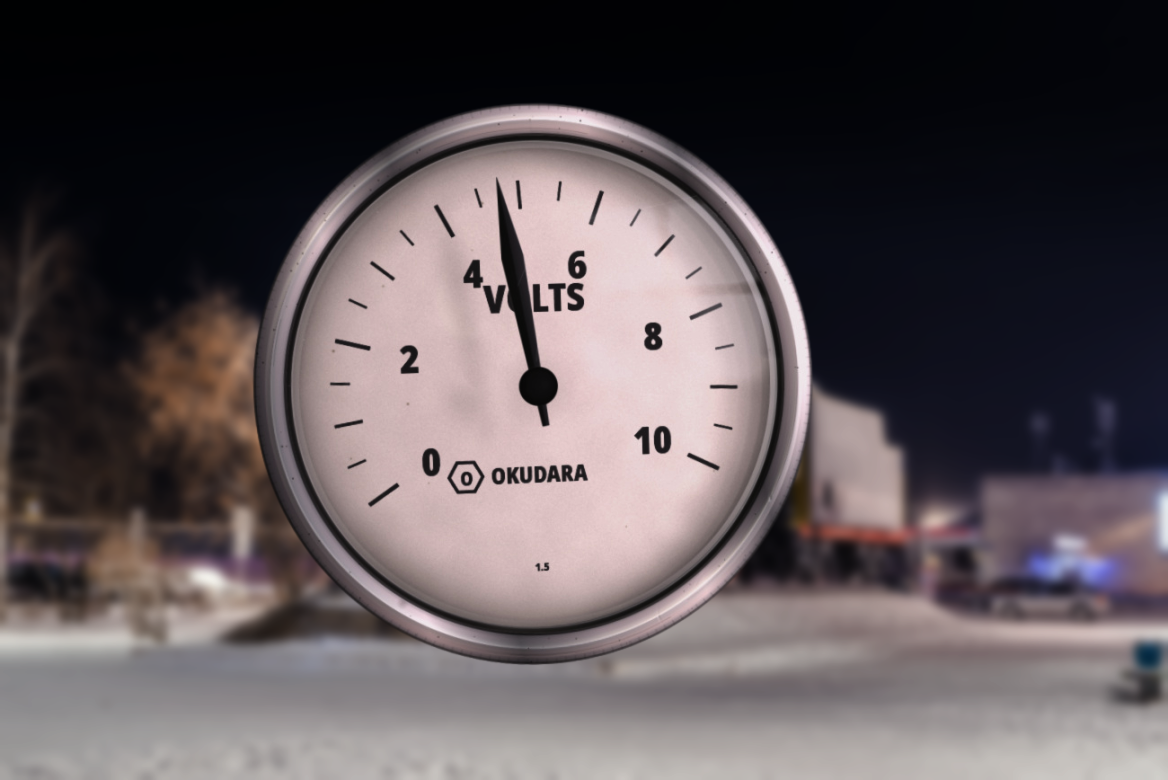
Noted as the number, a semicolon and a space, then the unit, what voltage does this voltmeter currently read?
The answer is 4.75; V
